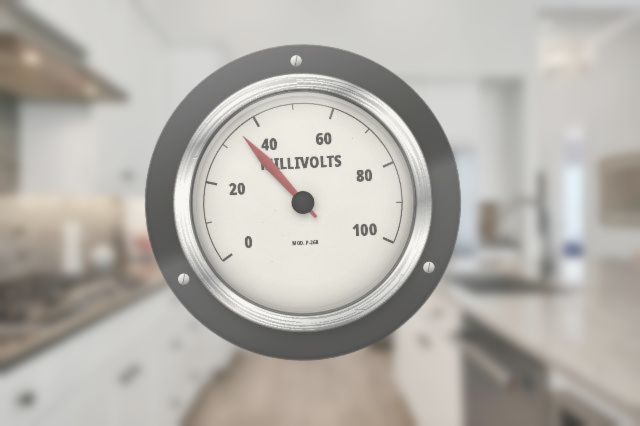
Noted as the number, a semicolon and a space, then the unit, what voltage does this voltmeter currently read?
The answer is 35; mV
